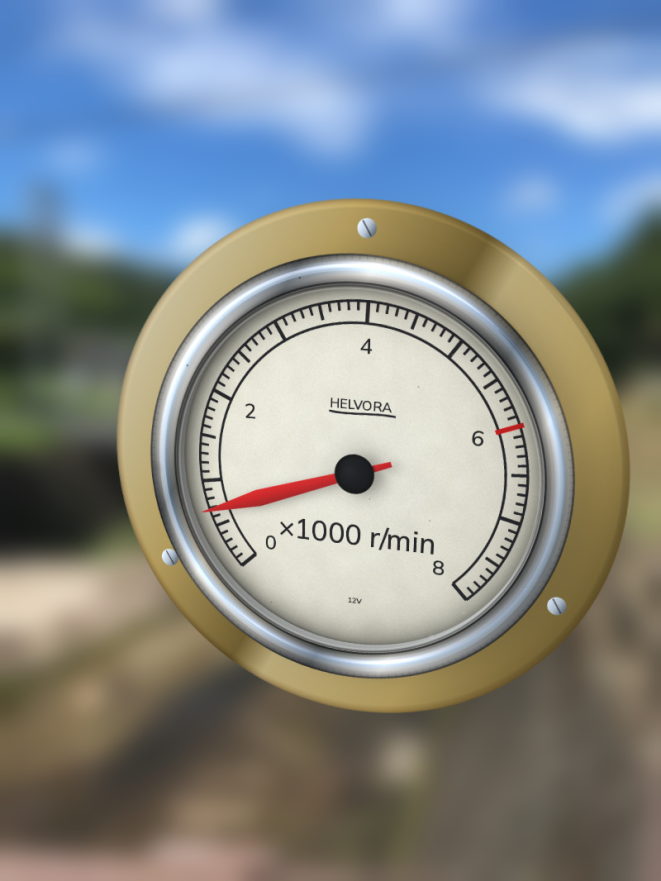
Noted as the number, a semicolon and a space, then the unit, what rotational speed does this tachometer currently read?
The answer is 700; rpm
